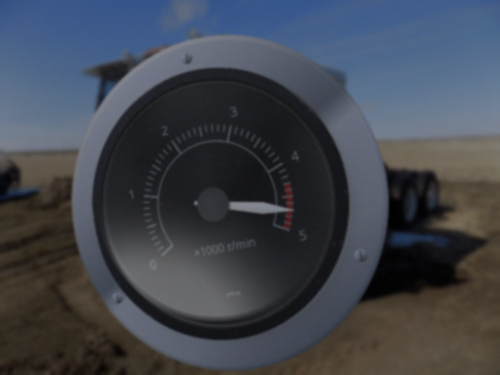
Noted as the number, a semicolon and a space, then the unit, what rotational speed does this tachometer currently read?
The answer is 4700; rpm
